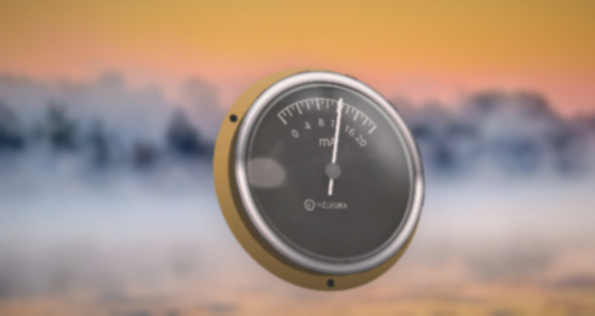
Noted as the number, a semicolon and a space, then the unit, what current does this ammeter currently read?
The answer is 12; mA
